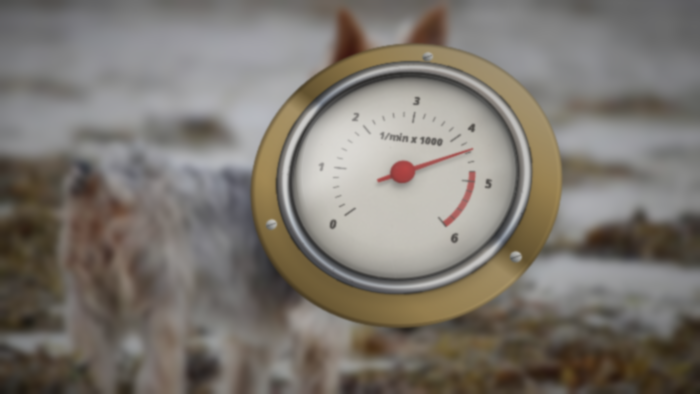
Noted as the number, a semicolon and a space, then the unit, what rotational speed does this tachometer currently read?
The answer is 4400; rpm
